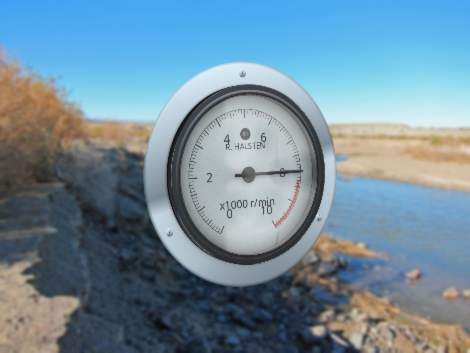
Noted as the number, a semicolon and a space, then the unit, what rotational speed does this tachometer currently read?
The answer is 8000; rpm
